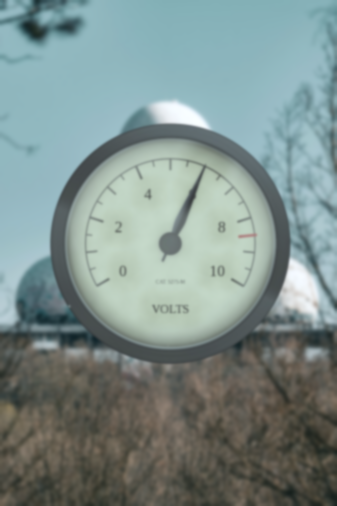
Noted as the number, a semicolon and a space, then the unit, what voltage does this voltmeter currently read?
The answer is 6; V
